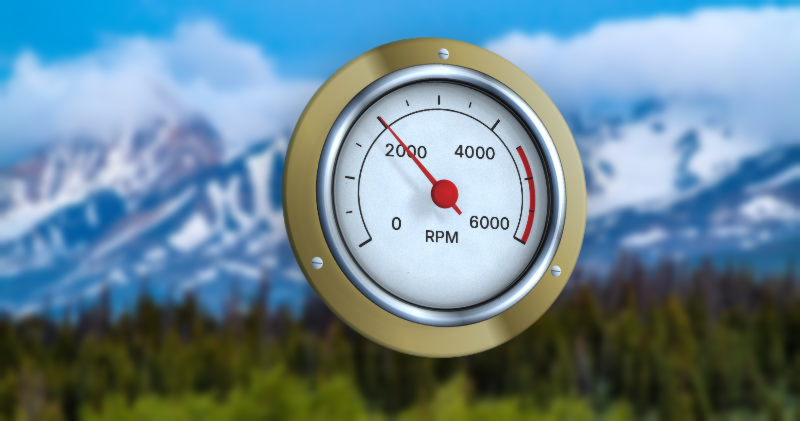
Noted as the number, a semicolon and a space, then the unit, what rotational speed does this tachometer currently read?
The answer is 2000; rpm
